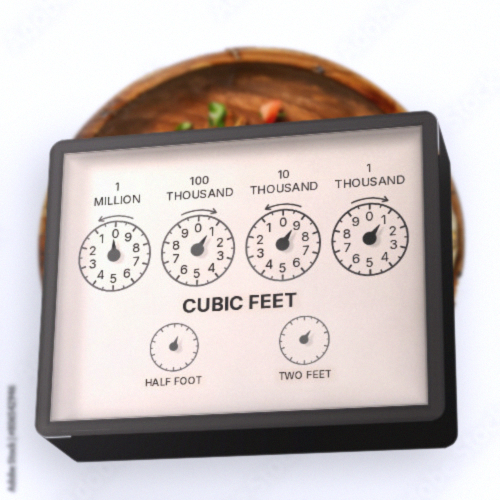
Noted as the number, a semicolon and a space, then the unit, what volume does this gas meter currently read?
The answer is 9100; ft³
